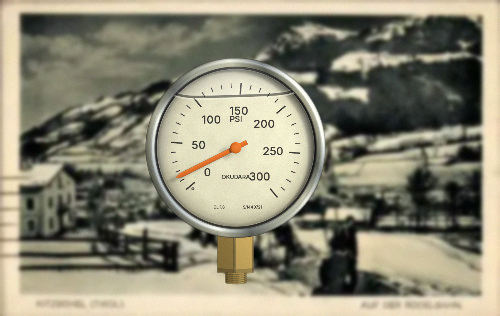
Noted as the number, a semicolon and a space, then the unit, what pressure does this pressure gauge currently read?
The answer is 15; psi
